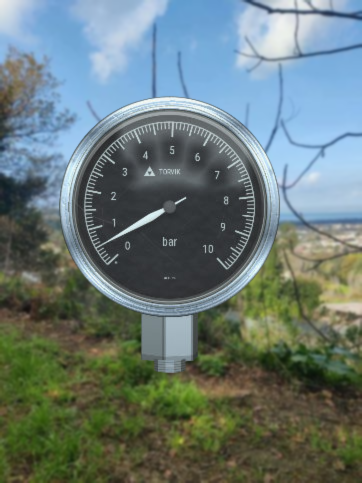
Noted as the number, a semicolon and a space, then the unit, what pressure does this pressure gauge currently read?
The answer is 0.5; bar
